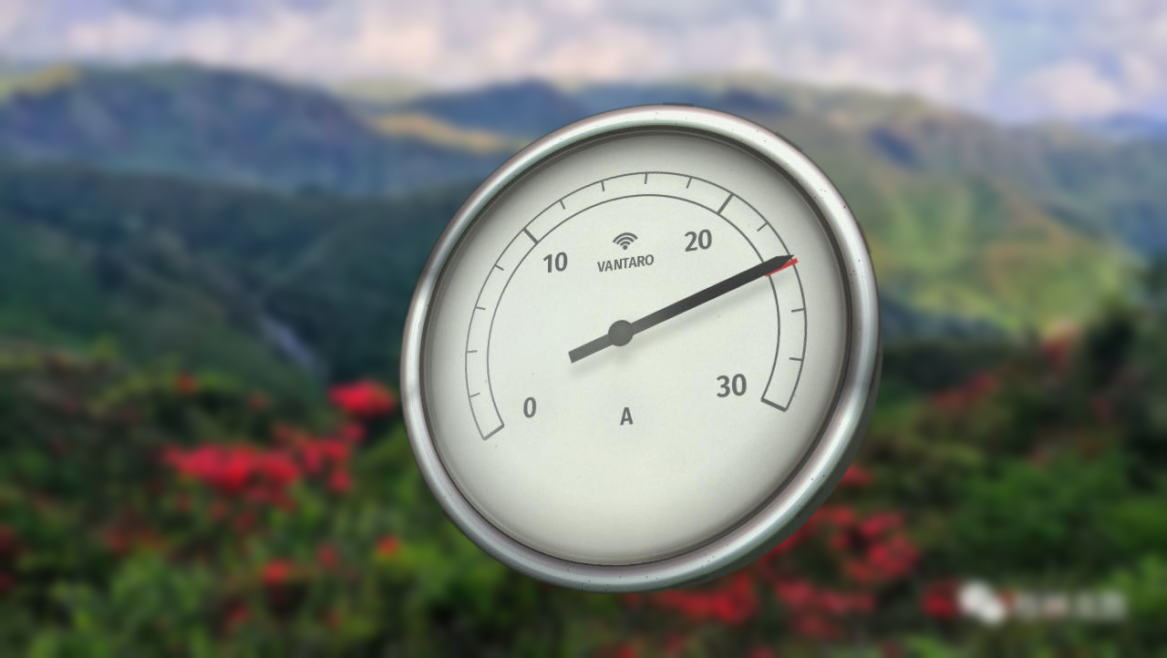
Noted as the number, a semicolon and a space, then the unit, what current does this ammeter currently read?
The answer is 24; A
